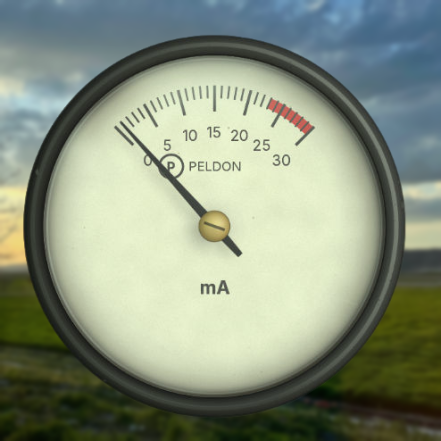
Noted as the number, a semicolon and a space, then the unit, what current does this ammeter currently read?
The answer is 1; mA
